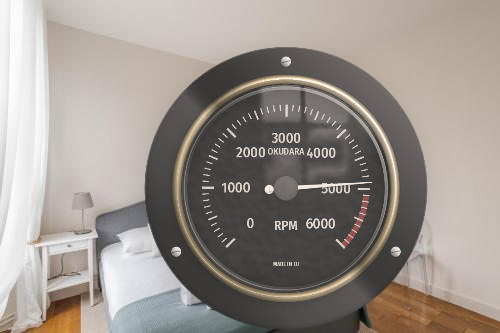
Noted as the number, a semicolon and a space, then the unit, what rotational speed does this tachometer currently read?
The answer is 4900; rpm
